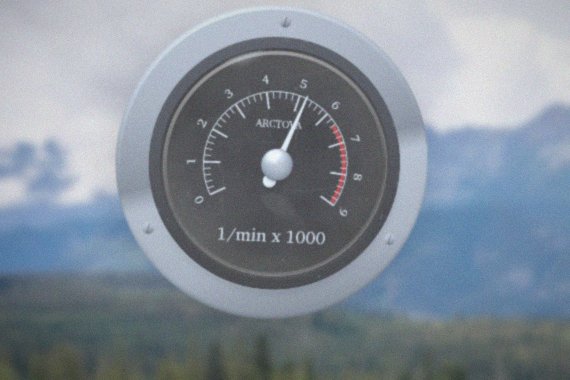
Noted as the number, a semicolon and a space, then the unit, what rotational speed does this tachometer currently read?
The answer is 5200; rpm
